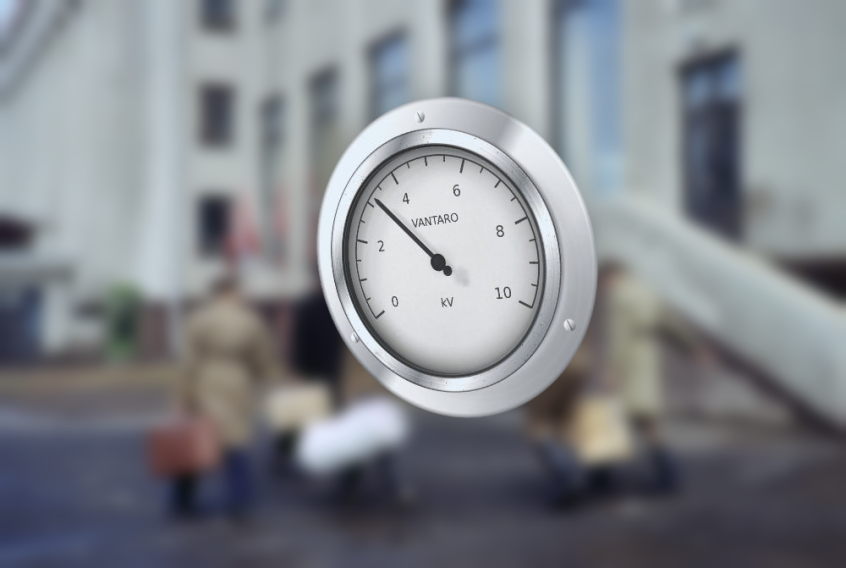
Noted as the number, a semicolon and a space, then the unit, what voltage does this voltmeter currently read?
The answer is 3.25; kV
